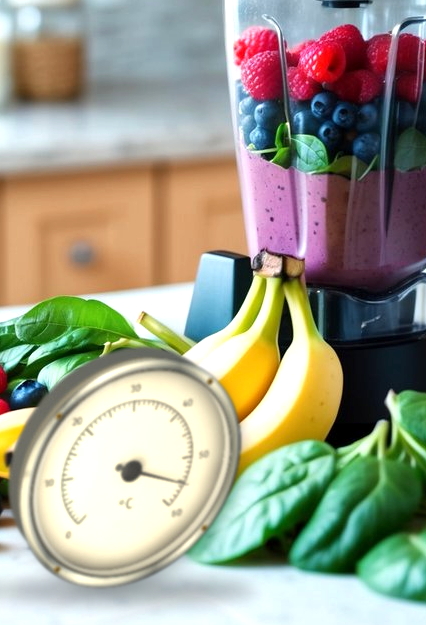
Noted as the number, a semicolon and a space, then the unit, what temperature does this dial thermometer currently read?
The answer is 55; °C
